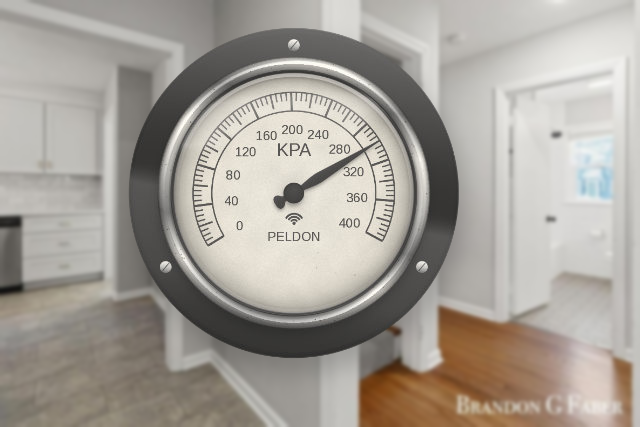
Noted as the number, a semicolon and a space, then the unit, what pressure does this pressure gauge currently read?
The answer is 300; kPa
